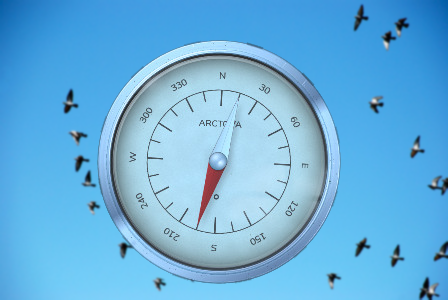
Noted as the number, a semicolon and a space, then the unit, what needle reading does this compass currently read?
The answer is 195; °
